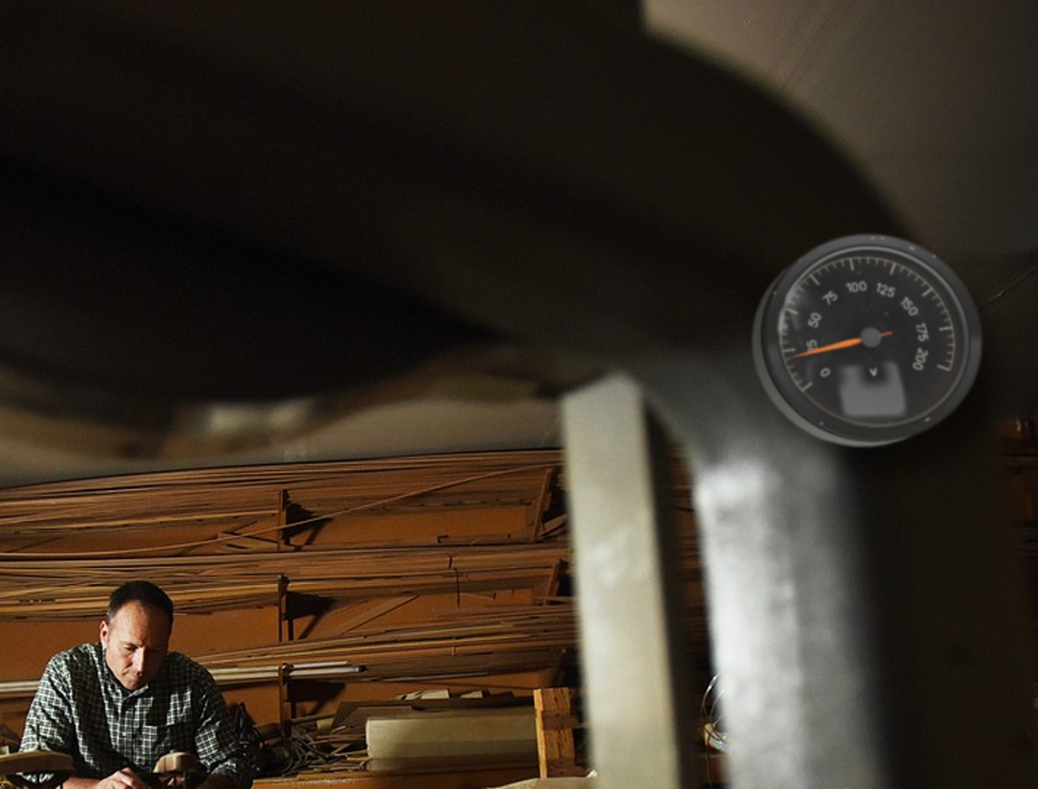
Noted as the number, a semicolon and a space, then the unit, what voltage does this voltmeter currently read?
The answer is 20; V
